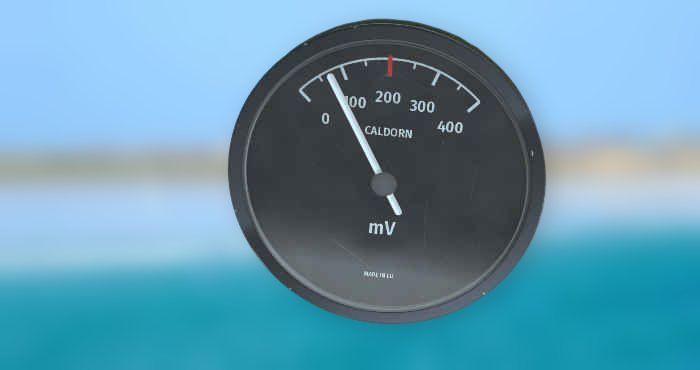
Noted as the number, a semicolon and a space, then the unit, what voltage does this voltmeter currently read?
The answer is 75; mV
